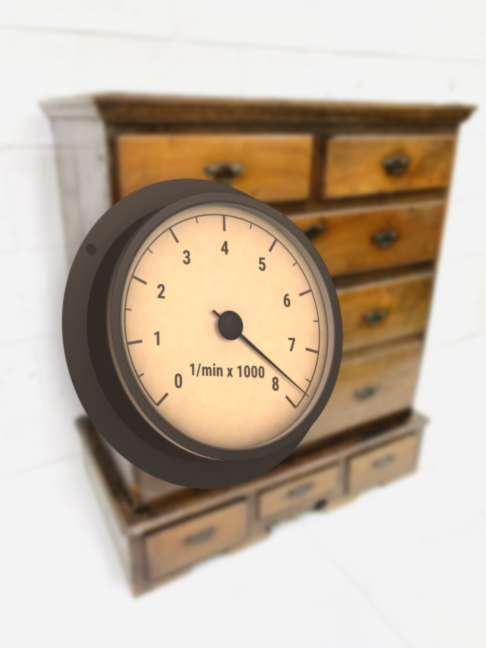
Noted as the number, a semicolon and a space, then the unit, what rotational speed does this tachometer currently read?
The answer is 7750; rpm
